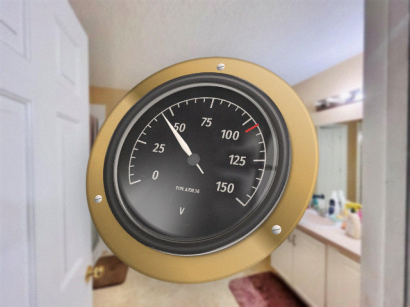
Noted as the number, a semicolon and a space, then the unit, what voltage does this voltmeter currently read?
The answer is 45; V
